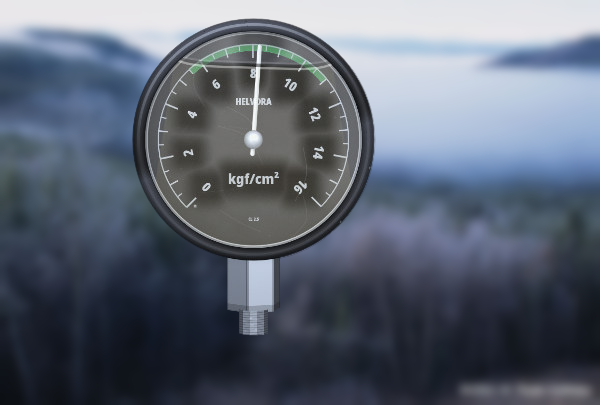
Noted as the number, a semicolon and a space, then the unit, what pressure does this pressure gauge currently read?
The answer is 8.25; kg/cm²
